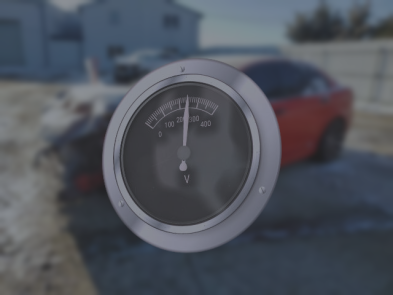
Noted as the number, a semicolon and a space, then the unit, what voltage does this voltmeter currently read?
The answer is 250; V
